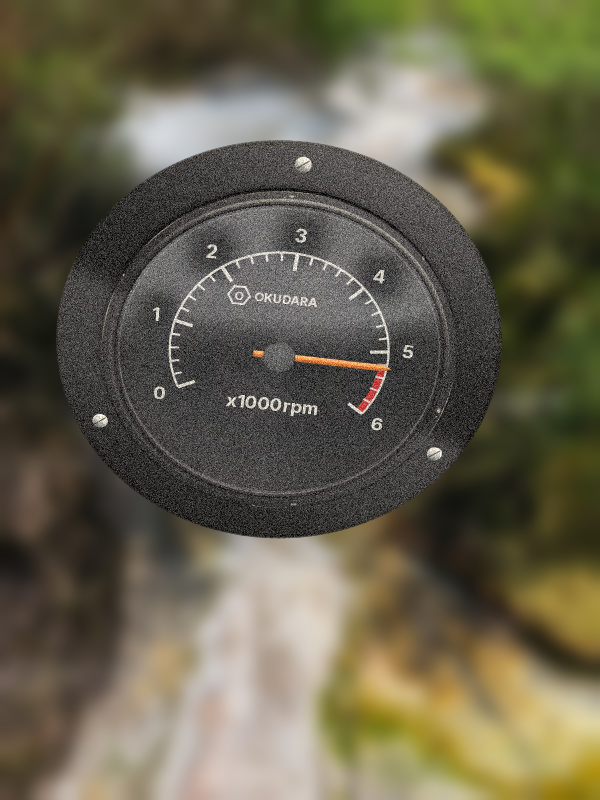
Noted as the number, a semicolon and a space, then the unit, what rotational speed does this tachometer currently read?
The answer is 5200; rpm
